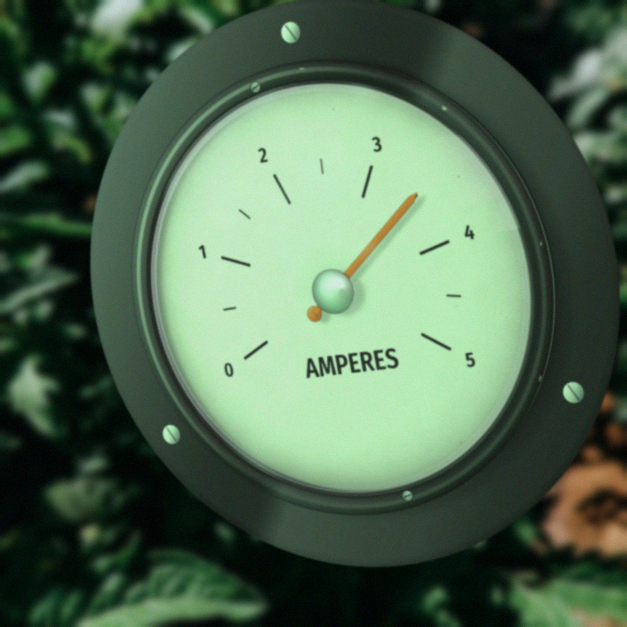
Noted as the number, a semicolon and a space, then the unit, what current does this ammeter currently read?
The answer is 3.5; A
